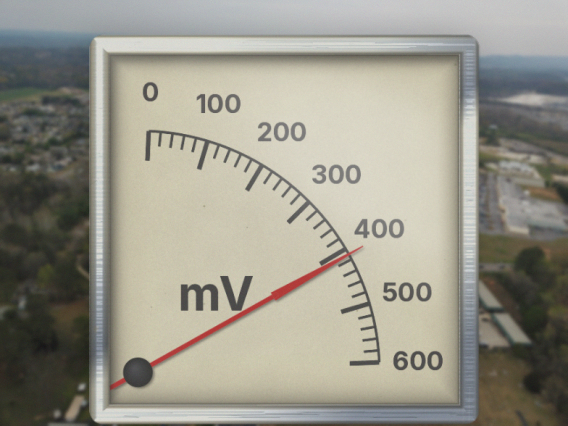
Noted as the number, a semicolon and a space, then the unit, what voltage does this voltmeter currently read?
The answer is 410; mV
